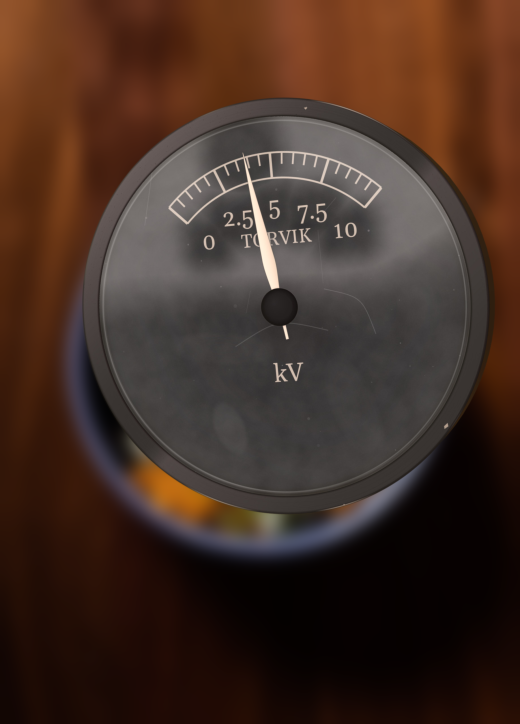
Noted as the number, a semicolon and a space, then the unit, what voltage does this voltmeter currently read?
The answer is 4; kV
